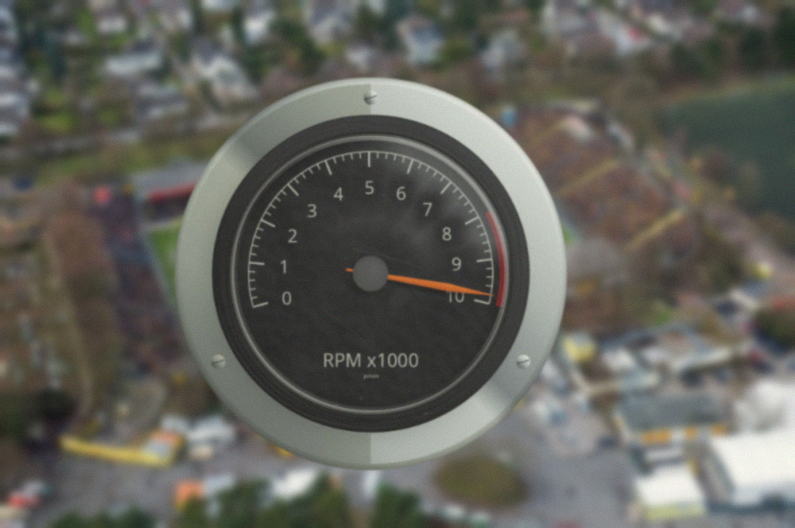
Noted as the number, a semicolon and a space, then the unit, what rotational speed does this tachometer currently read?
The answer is 9800; rpm
